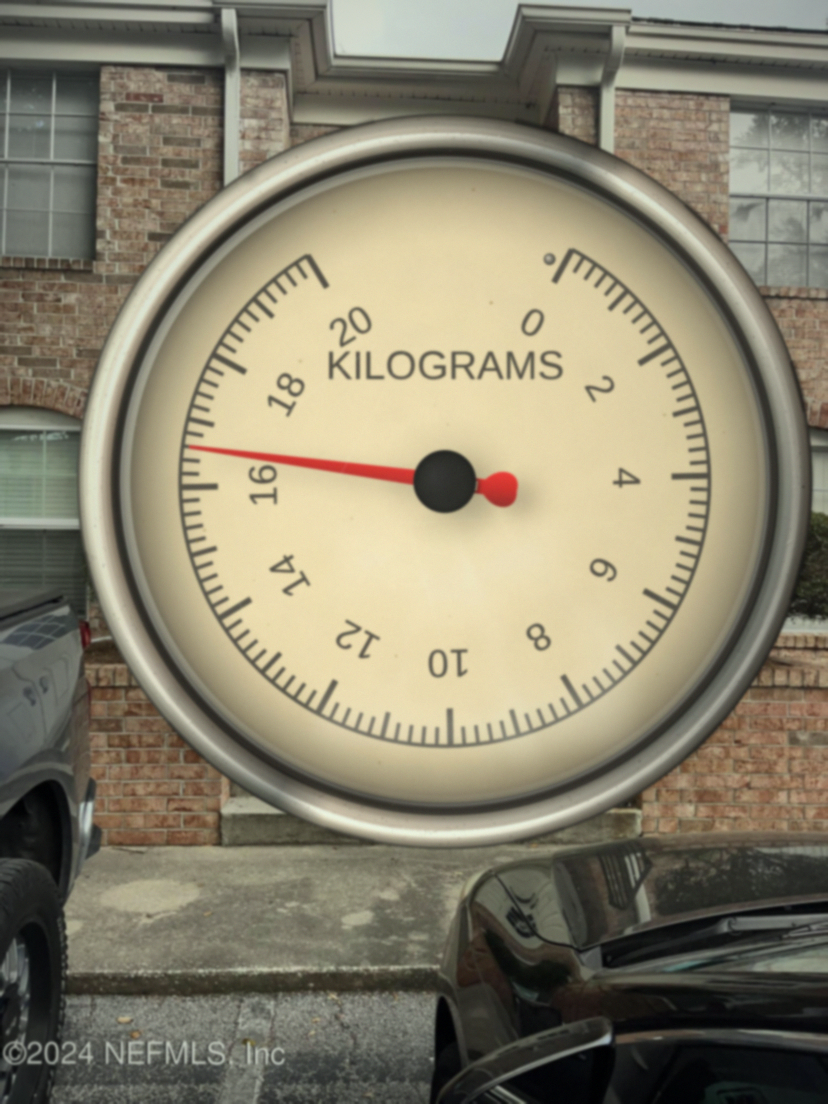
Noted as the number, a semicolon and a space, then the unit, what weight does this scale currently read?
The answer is 16.6; kg
